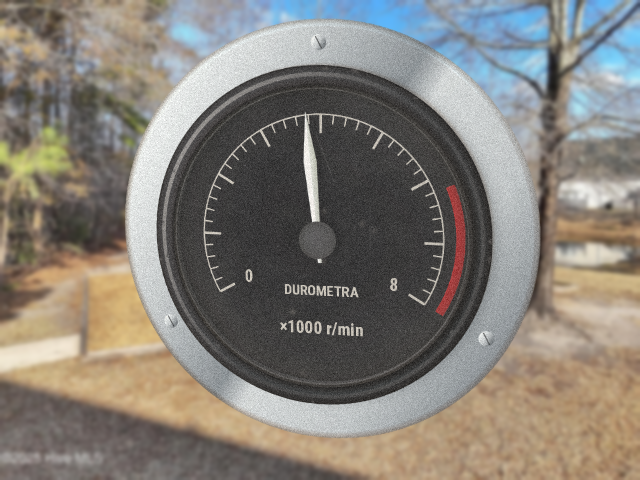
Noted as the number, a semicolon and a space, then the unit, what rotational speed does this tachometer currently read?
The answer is 3800; rpm
